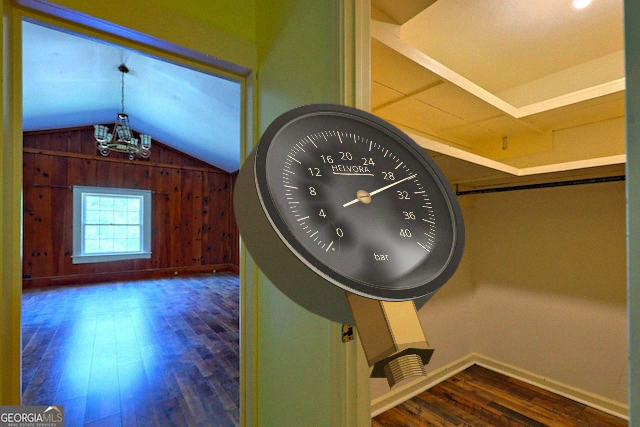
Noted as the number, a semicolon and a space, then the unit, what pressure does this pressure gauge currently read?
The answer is 30; bar
